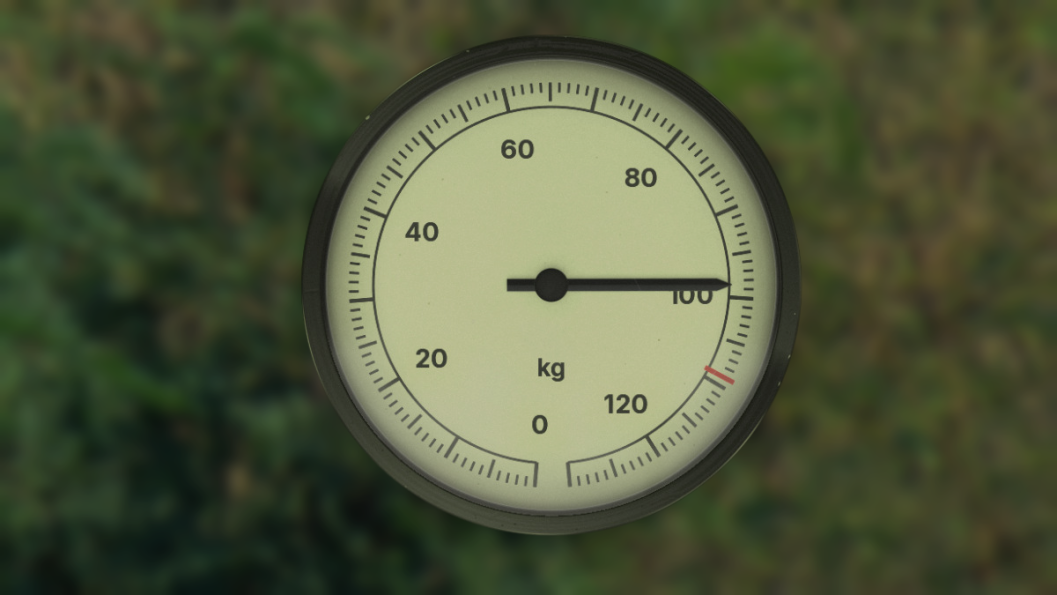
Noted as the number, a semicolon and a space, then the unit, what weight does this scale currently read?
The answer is 98.5; kg
